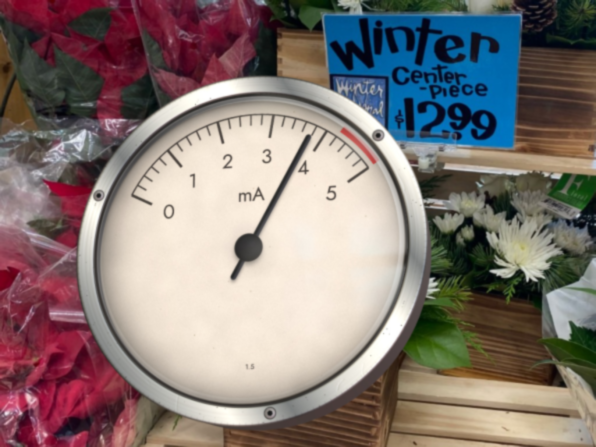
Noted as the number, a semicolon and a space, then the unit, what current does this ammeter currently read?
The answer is 3.8; mA
